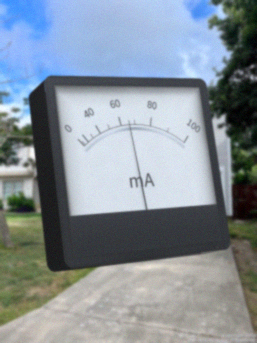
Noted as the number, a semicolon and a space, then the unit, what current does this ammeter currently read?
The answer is 65; mA
